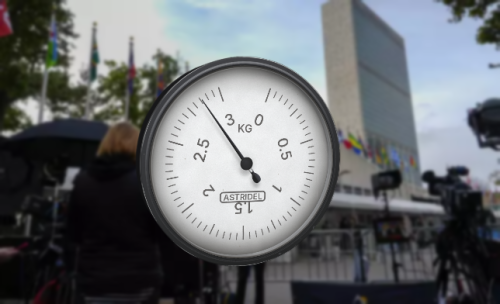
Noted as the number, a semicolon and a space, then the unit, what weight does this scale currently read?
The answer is 2.85; kg
